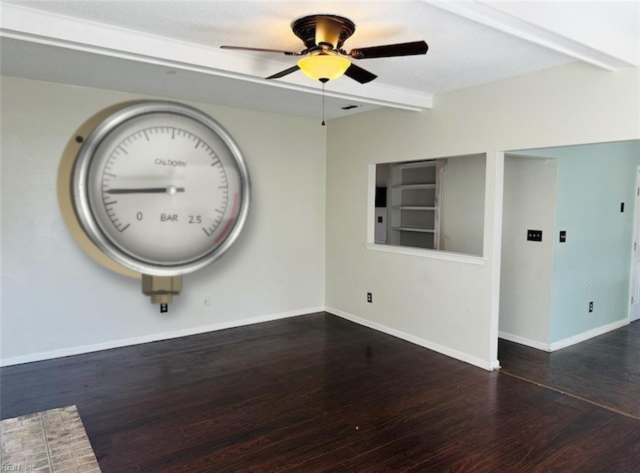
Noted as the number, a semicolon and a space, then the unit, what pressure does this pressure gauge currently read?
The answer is 0.35; bar
